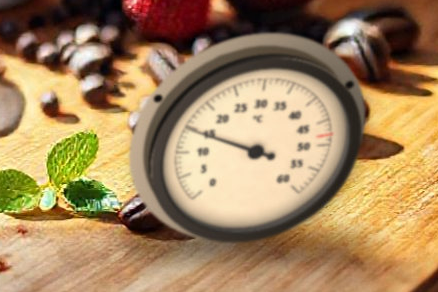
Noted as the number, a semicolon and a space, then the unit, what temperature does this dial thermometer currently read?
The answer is 15; °C
